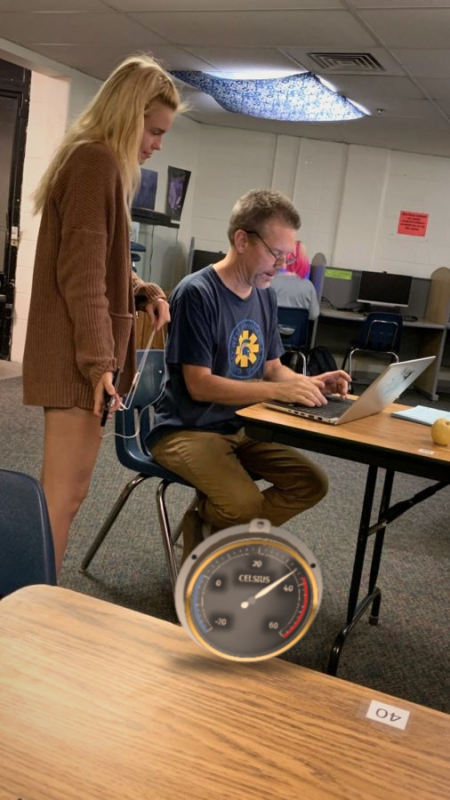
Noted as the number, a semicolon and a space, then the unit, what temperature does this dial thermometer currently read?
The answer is 34; °C
